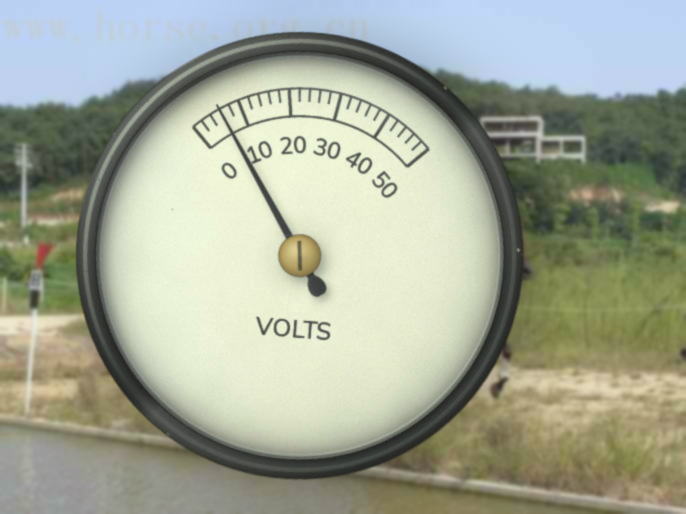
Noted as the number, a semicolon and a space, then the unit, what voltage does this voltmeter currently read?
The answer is 6; V
